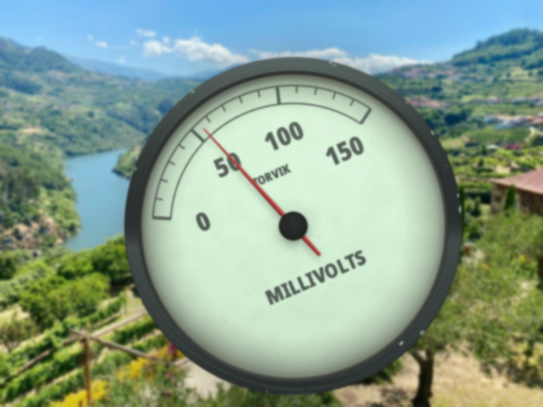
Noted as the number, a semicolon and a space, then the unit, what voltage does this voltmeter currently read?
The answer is 55; mV
